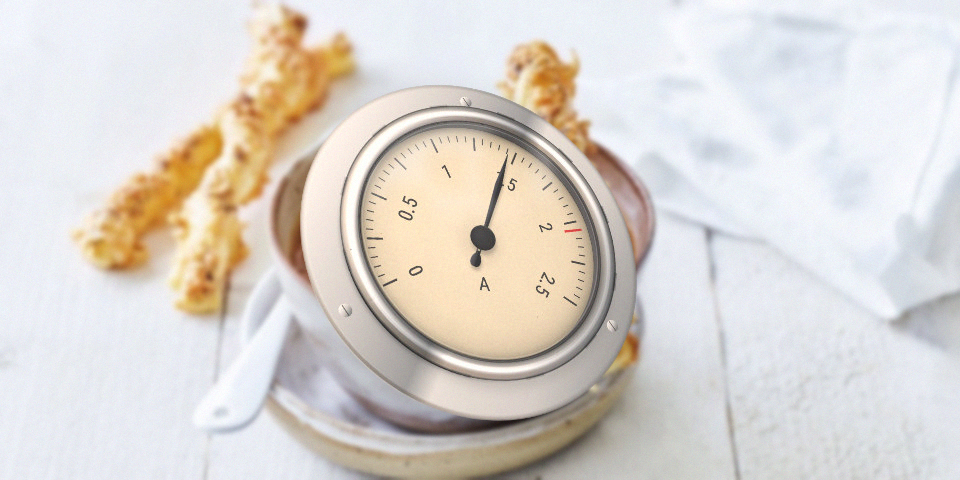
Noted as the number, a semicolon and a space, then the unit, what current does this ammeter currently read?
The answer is 1.45; A
